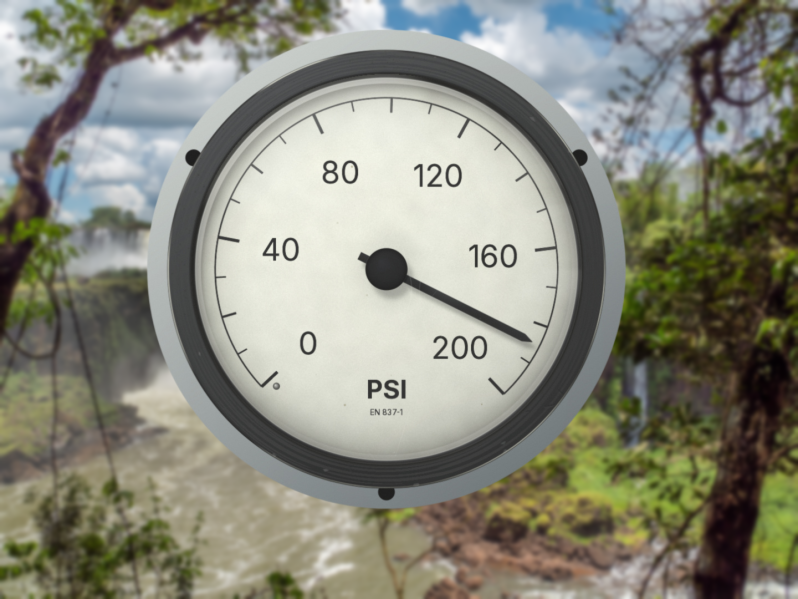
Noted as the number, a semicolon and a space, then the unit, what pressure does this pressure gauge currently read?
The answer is 185; psi
